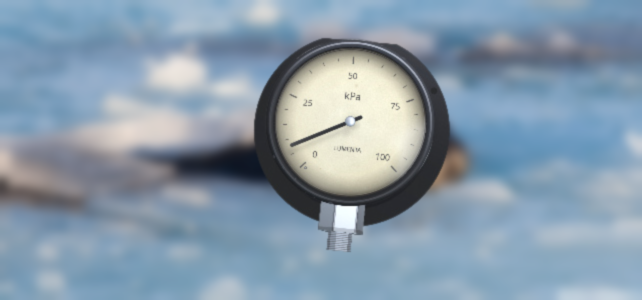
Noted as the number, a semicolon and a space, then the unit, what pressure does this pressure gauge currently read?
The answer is 7.5; kPa
